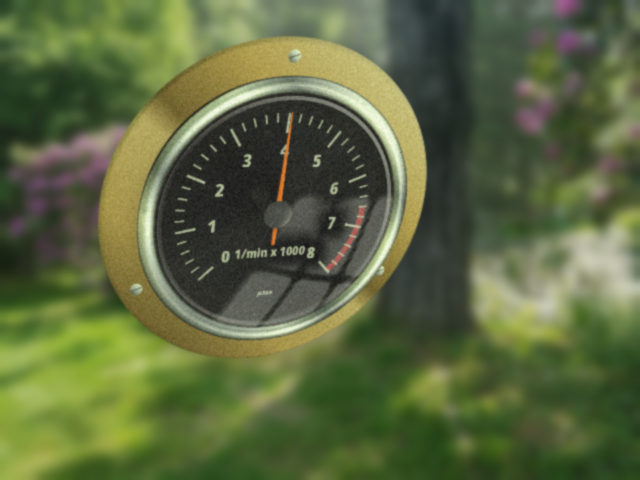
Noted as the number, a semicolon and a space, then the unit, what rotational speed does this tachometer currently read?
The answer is 4000; rpm
